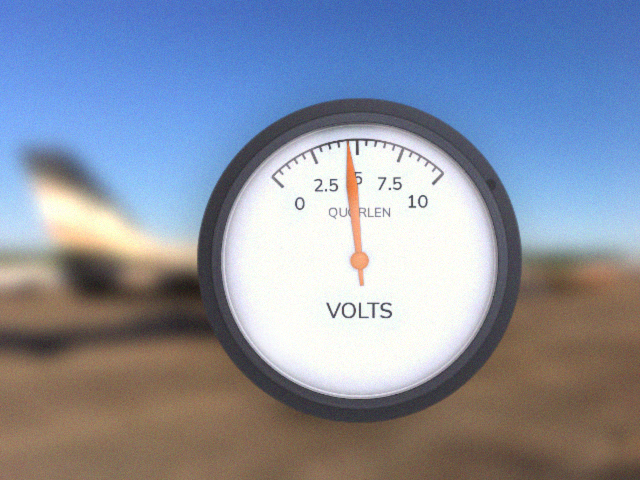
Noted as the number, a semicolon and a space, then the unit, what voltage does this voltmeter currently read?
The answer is 4.5; V
